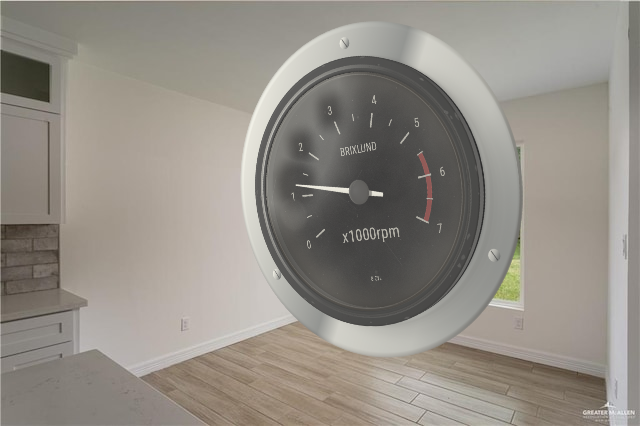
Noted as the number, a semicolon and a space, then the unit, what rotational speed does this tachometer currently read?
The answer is 1250; rpm
